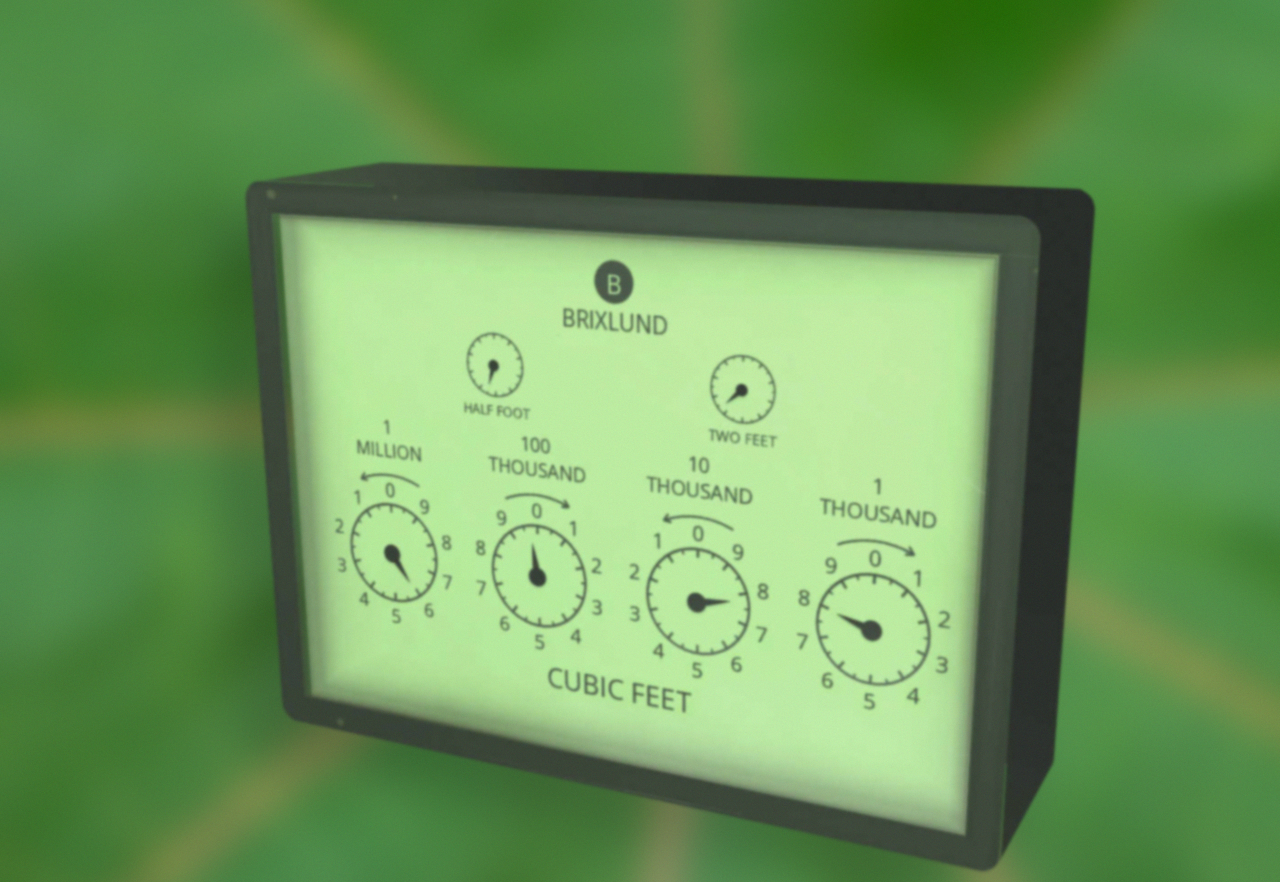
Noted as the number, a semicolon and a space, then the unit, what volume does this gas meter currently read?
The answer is 597800; ft³
